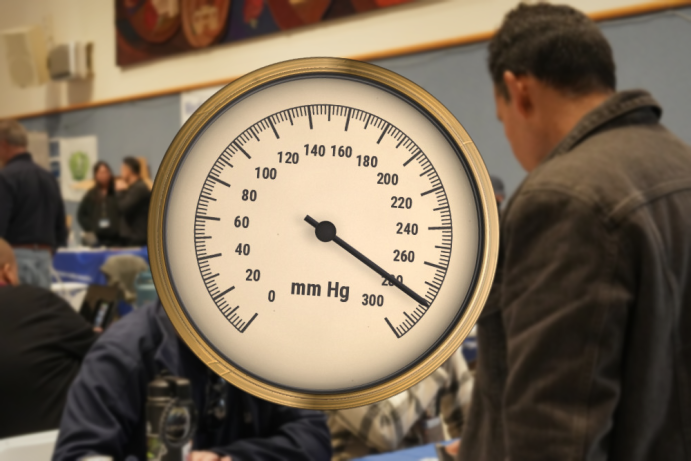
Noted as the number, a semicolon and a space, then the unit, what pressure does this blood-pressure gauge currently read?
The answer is 280; mmHg
